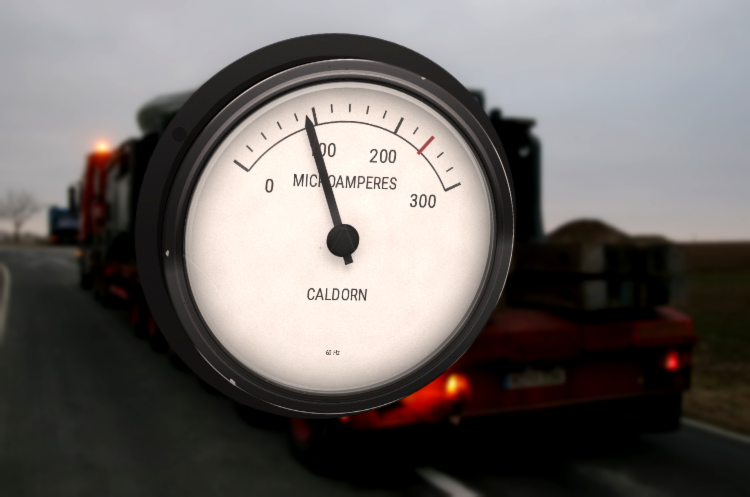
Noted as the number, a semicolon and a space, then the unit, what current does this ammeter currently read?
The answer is 90; µA
